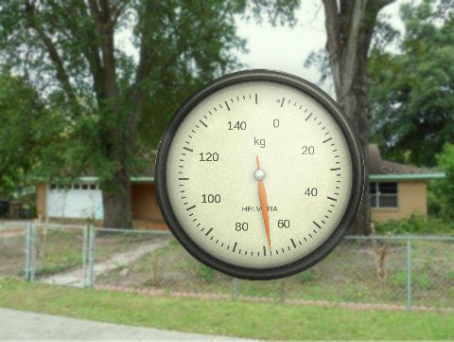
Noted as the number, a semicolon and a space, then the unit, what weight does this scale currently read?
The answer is 68; kg
